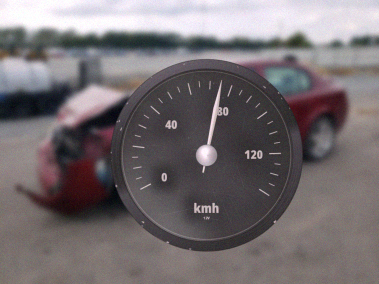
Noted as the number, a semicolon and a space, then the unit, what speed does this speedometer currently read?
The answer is 75; km/h
